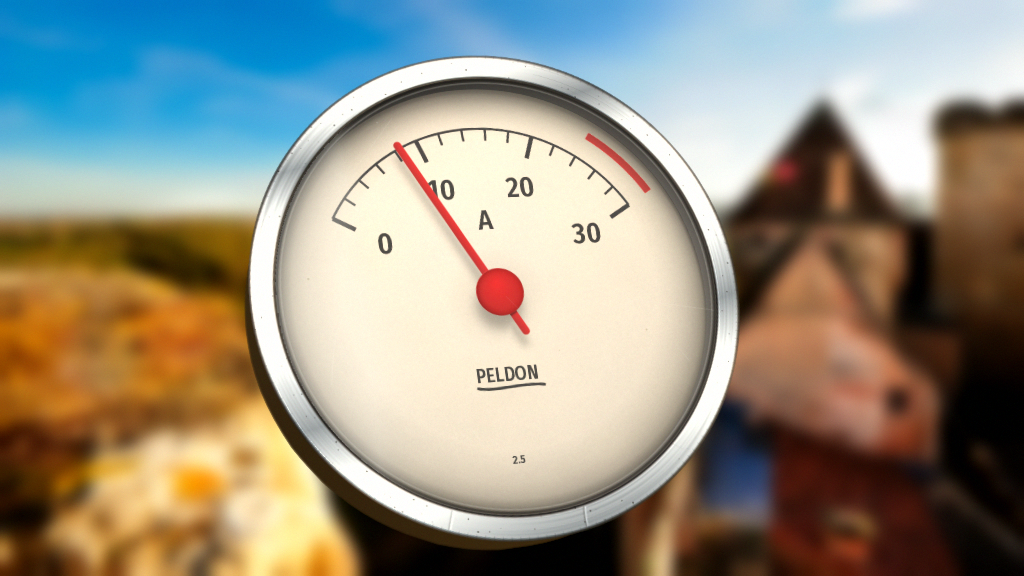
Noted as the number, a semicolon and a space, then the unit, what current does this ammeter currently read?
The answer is 8; A
